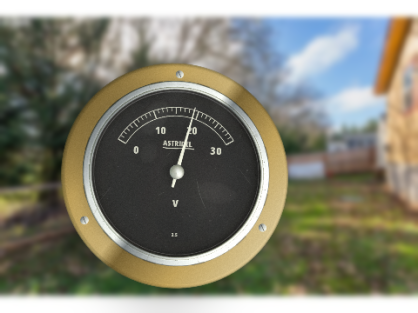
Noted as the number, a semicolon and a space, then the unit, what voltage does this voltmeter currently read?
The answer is 19; V
